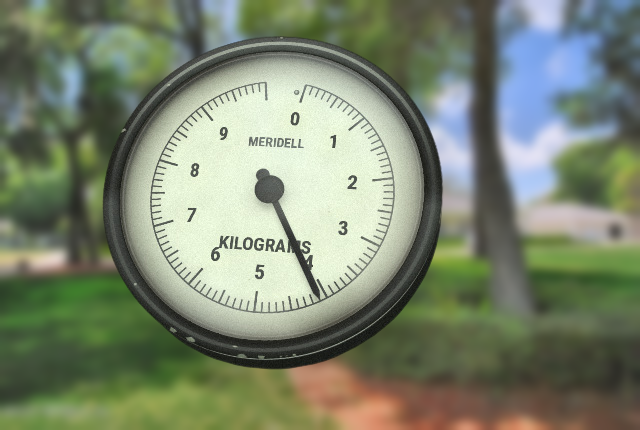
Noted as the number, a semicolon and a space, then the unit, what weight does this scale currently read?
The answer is 4.1; kg
